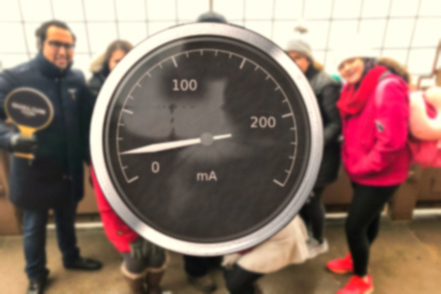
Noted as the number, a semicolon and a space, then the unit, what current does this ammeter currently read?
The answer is 20; mA
